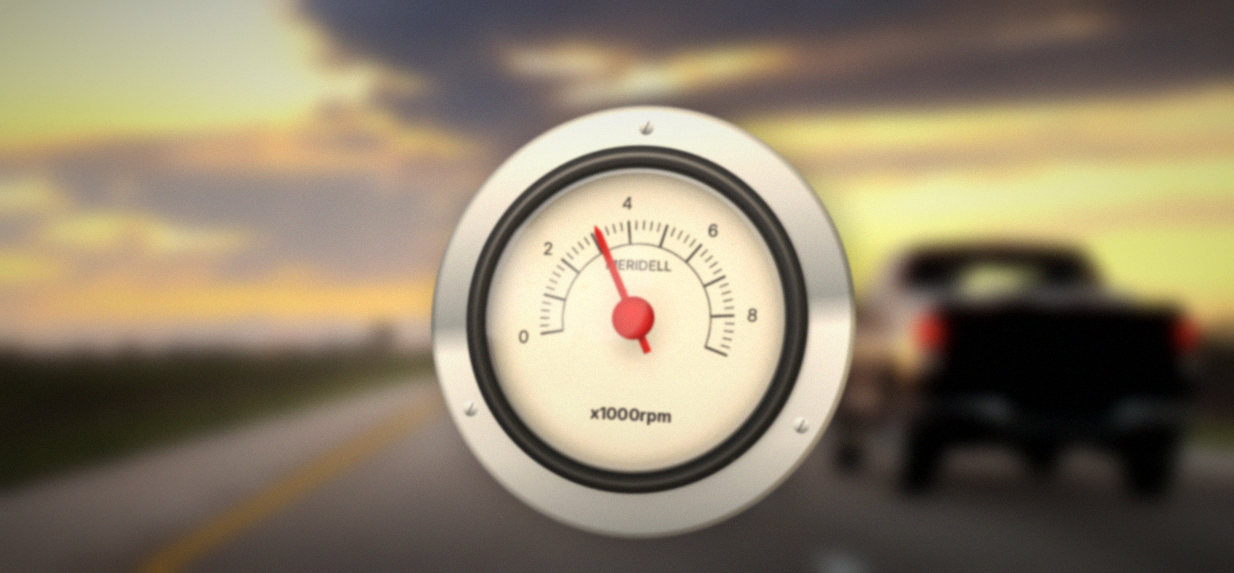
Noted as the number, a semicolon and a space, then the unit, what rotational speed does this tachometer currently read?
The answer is 3200; rpm
